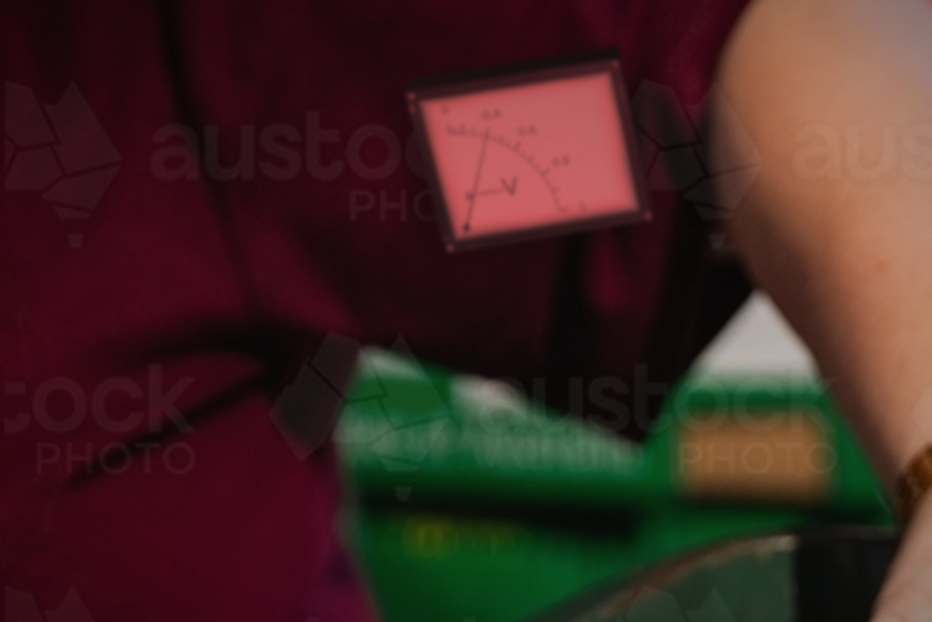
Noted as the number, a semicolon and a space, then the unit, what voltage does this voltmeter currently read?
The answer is 0.4; V
